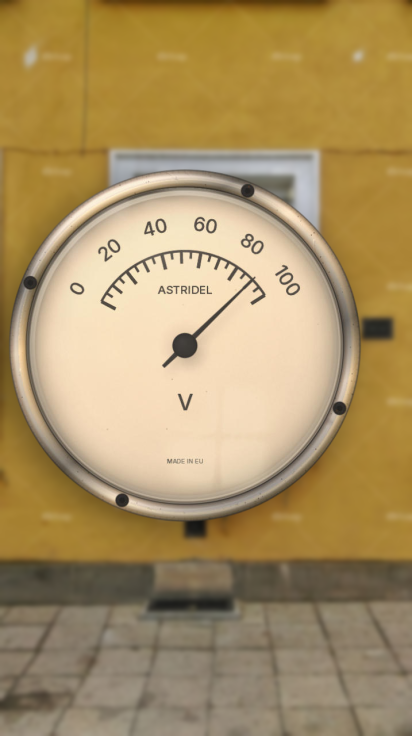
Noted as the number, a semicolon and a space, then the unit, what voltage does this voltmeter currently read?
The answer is 90; V
